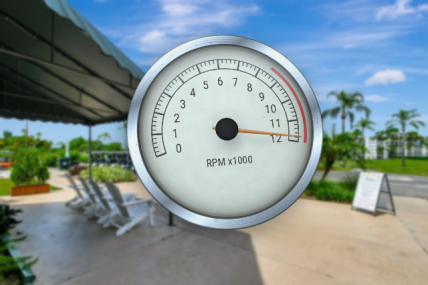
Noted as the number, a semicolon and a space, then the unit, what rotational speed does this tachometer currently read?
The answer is 11800; rpm
